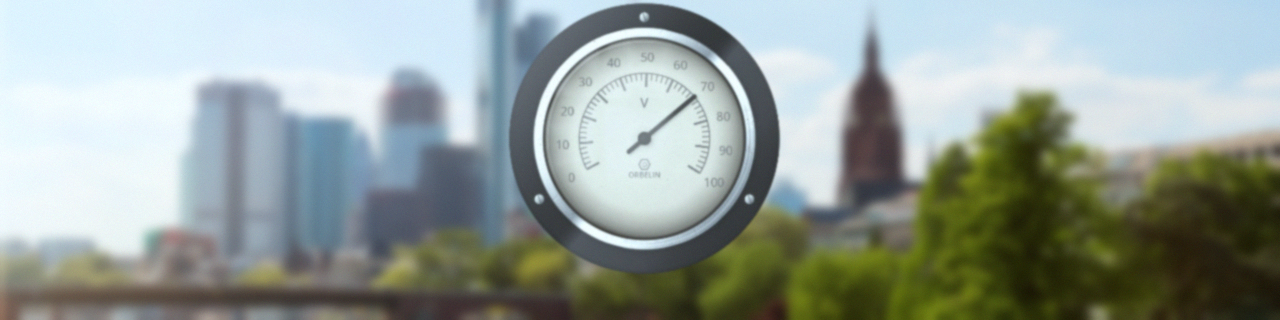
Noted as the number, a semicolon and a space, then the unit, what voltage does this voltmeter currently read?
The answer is 70; V
